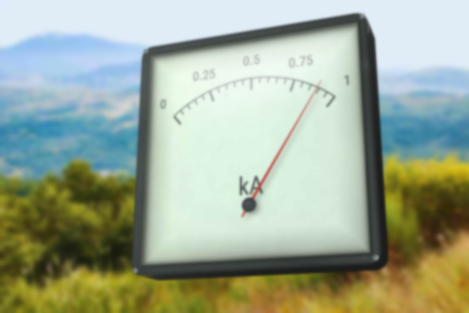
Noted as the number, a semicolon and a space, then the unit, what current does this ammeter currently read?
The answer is 0.9; kA
